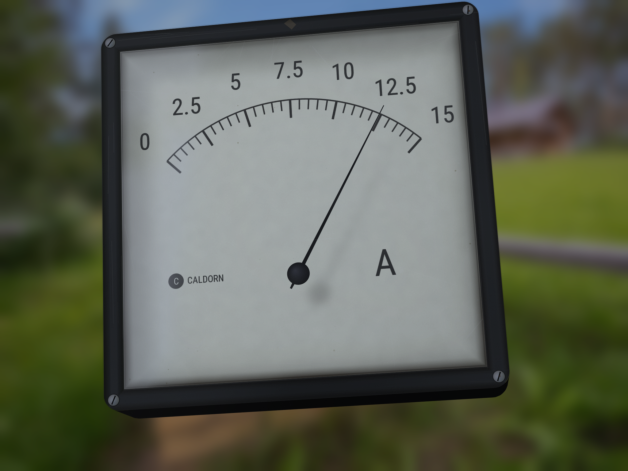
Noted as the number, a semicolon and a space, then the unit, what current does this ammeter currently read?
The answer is 12.5; A
